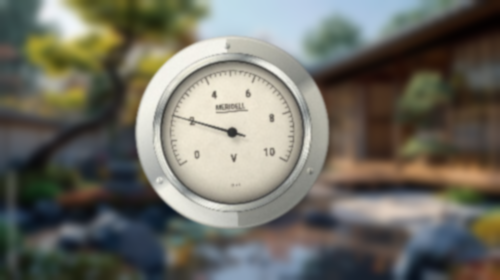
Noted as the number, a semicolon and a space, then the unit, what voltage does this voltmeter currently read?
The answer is 2; V
